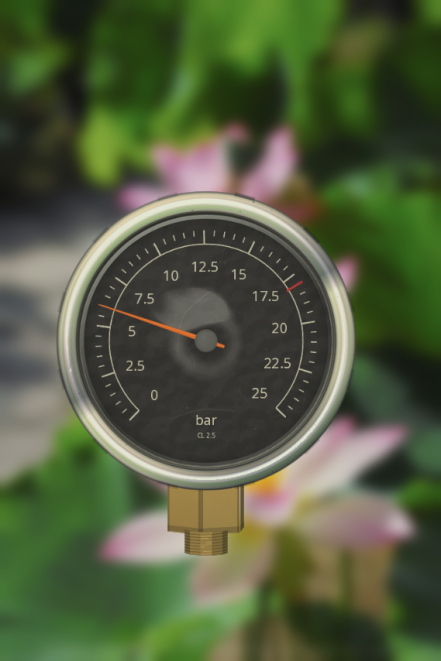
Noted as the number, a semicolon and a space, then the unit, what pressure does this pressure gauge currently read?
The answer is 6; bar
